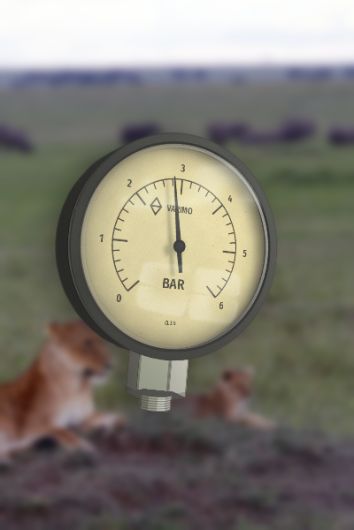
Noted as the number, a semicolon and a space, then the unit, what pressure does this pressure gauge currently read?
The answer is 2.8; bar
